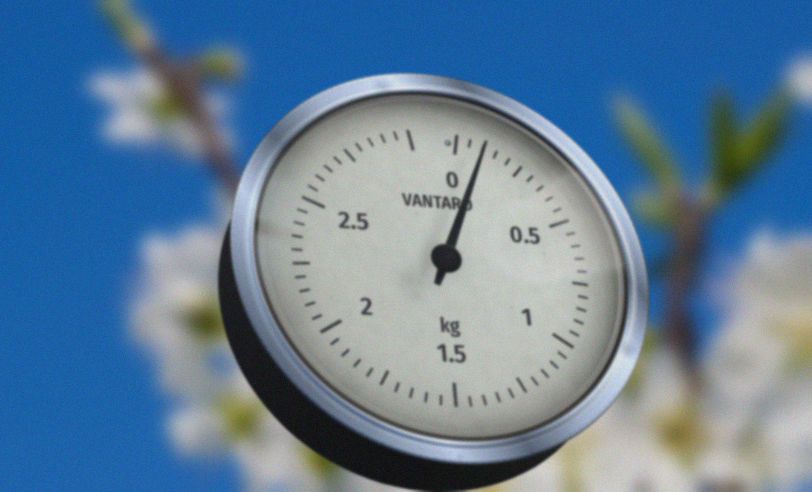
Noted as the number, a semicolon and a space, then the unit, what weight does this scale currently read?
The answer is 0.1; kg
